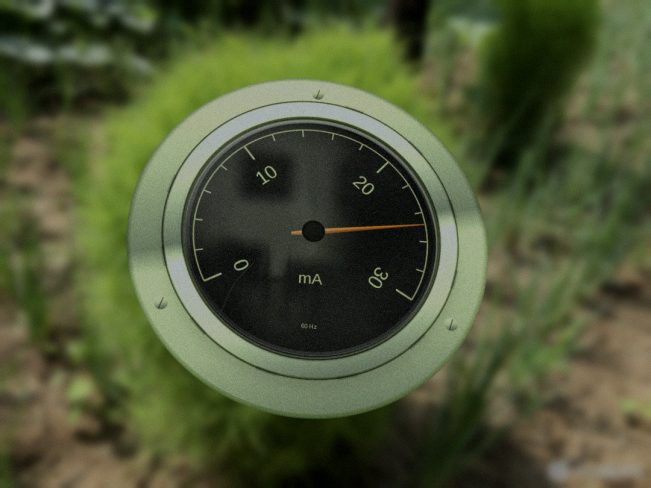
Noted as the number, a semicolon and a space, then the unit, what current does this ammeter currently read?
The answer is 25; mA
